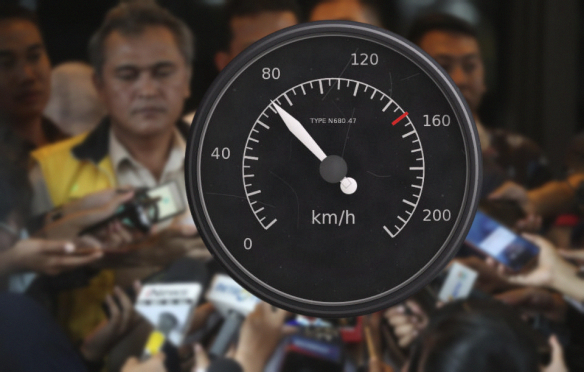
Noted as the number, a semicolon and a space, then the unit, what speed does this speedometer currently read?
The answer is 72.5; km/h
